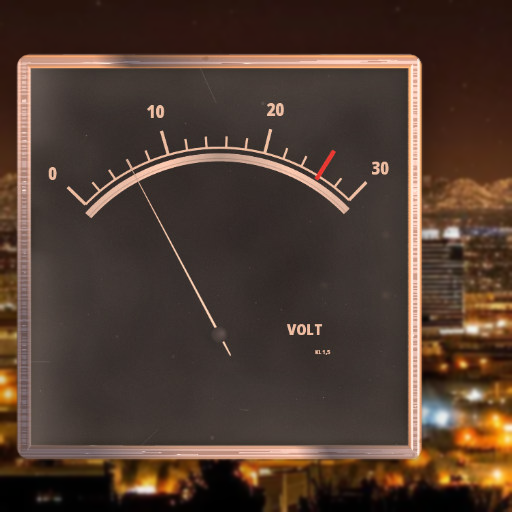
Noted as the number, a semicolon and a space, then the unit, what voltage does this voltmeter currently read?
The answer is 6; V
